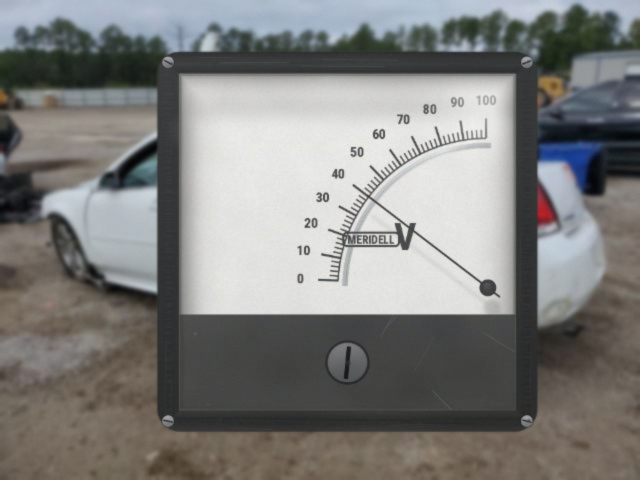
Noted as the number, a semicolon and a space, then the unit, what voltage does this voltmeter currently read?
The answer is 40; V
